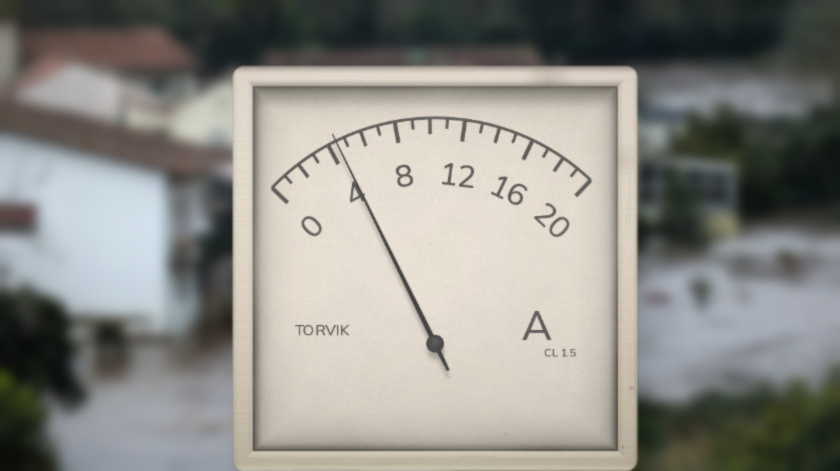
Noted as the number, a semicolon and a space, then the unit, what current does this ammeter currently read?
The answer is 4.5; A
